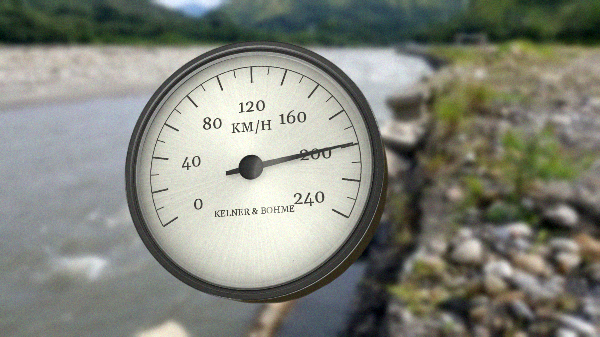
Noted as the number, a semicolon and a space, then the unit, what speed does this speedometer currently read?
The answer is 200; km/h
